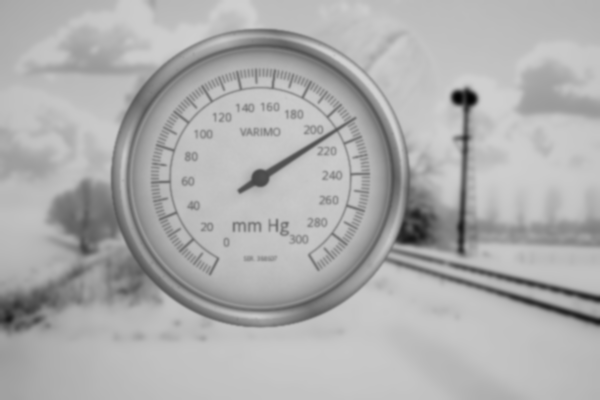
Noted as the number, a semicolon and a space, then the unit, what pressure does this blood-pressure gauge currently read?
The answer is 210; mmHg
